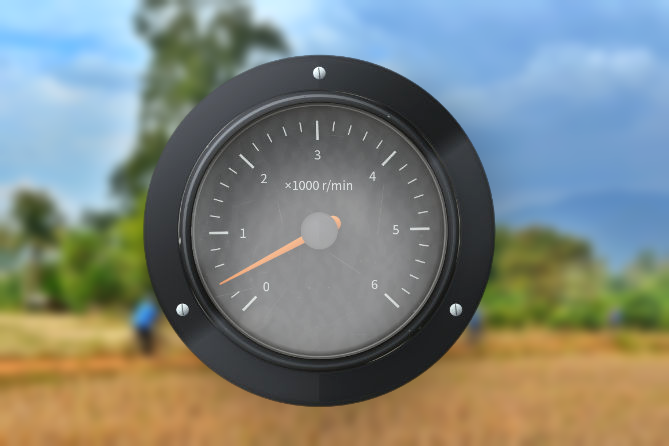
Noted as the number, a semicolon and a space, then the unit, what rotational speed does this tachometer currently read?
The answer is 400; rpm
